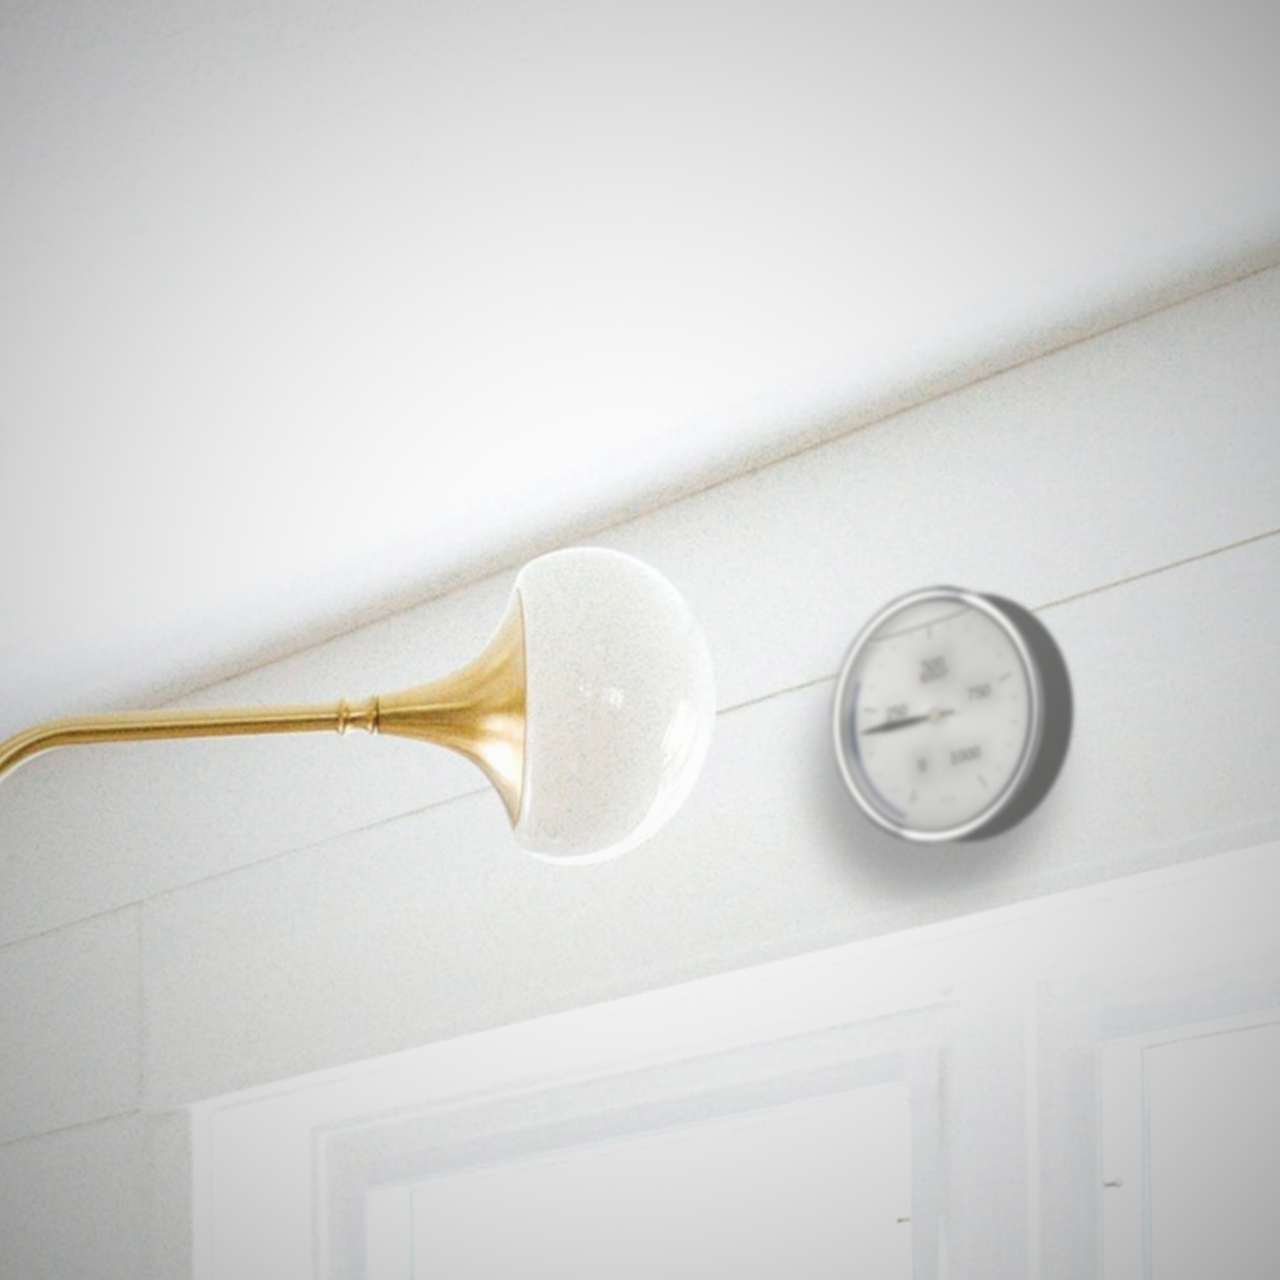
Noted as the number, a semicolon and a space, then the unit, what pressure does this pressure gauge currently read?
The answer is 200; psi
